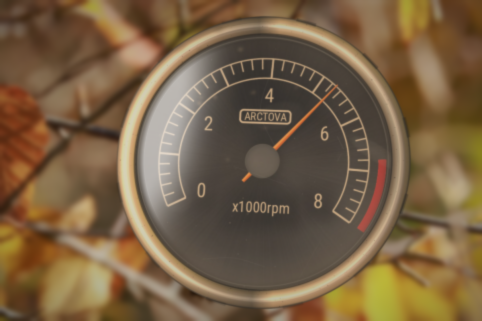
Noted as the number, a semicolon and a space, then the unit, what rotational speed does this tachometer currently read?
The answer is 5300; rpm
